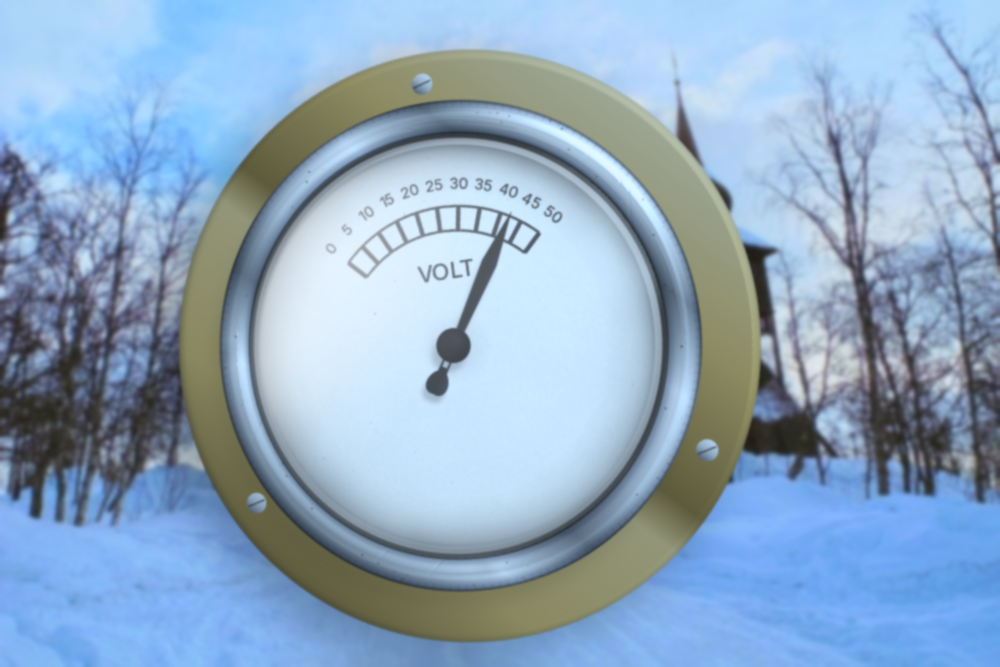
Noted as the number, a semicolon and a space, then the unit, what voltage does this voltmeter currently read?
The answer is 42.5; V
